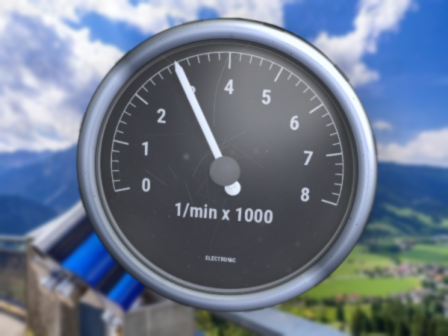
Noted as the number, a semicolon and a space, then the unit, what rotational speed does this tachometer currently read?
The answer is 3000; rpm
